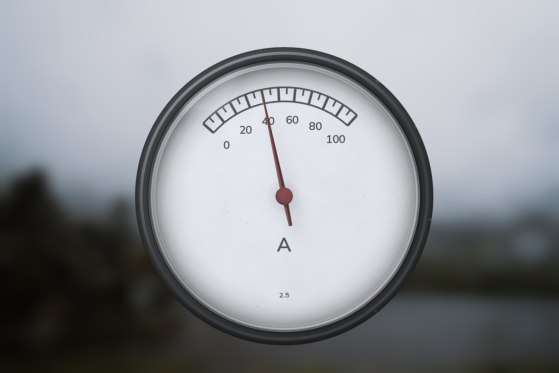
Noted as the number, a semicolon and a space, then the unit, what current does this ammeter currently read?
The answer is 40; A
